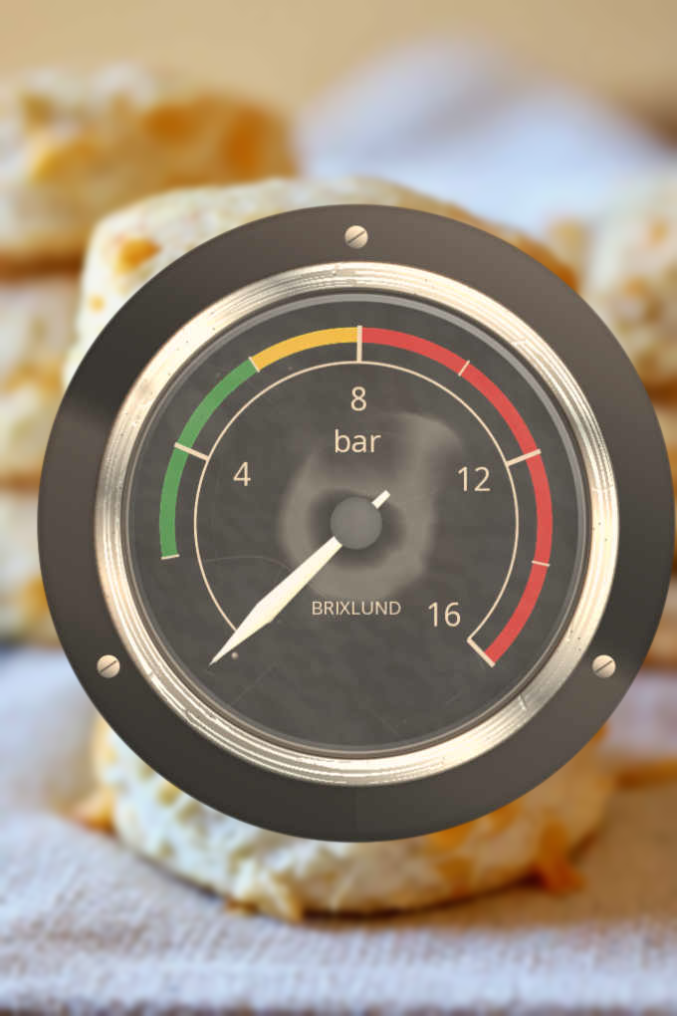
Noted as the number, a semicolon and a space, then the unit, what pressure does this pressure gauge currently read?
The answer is 0; bar
